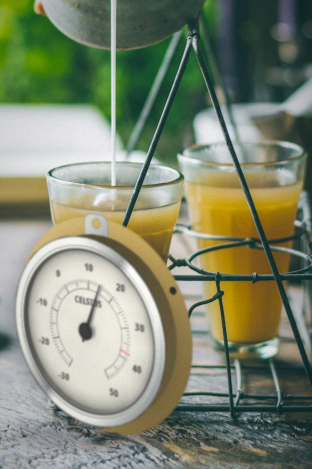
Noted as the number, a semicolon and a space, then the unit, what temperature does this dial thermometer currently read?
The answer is 15; °C
